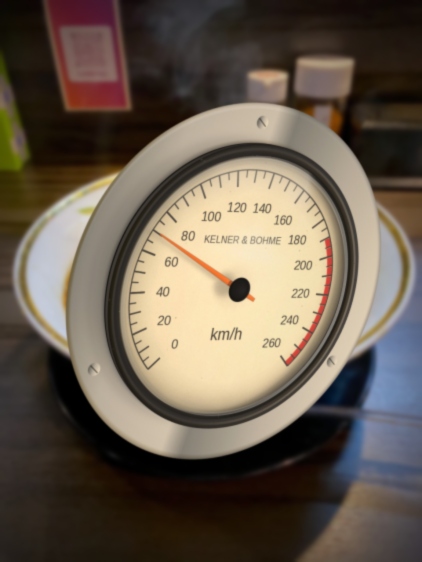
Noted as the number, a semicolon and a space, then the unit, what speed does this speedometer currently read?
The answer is 70; km/h
